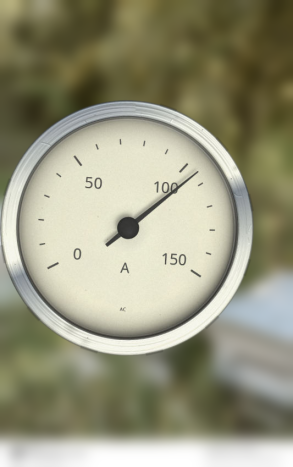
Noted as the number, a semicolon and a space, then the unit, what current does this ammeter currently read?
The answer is 105; A
